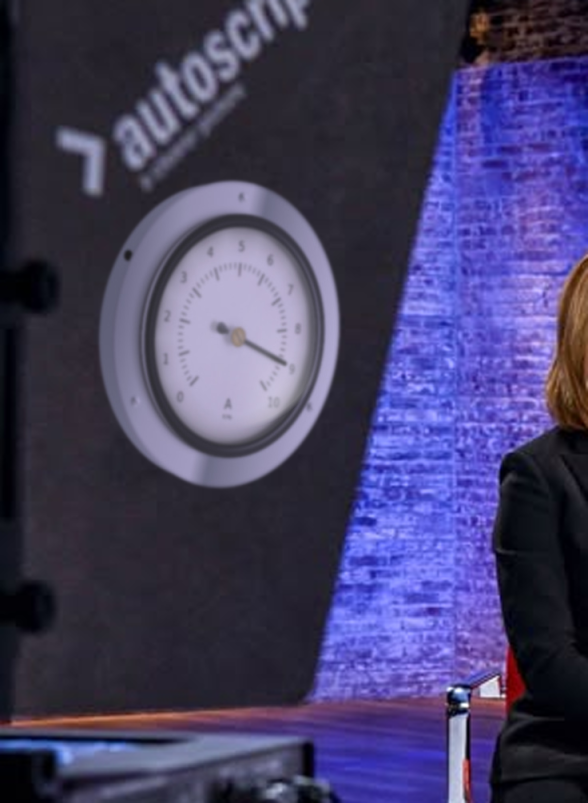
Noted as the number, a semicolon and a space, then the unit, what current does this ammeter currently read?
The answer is 9; A
